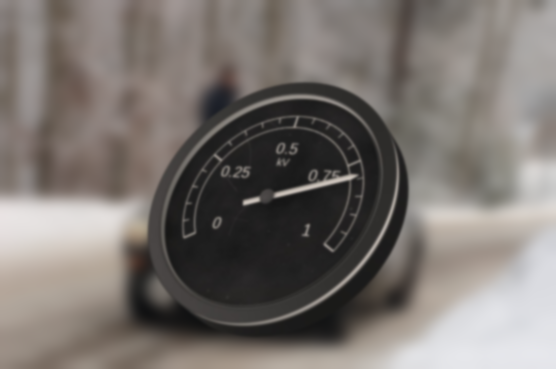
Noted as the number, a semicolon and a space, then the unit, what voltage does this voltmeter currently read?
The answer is 0.8; kV
